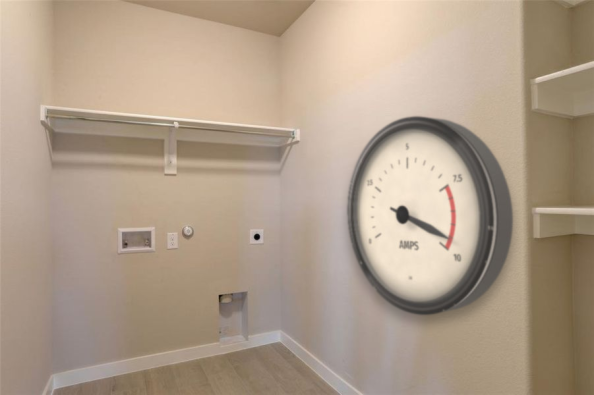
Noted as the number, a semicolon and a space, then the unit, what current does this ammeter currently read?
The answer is 9.5; A
